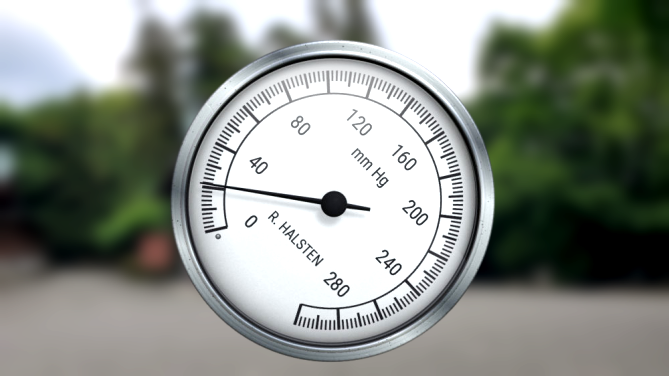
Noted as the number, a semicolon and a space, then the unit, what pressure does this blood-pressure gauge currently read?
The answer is 22; mmHg
